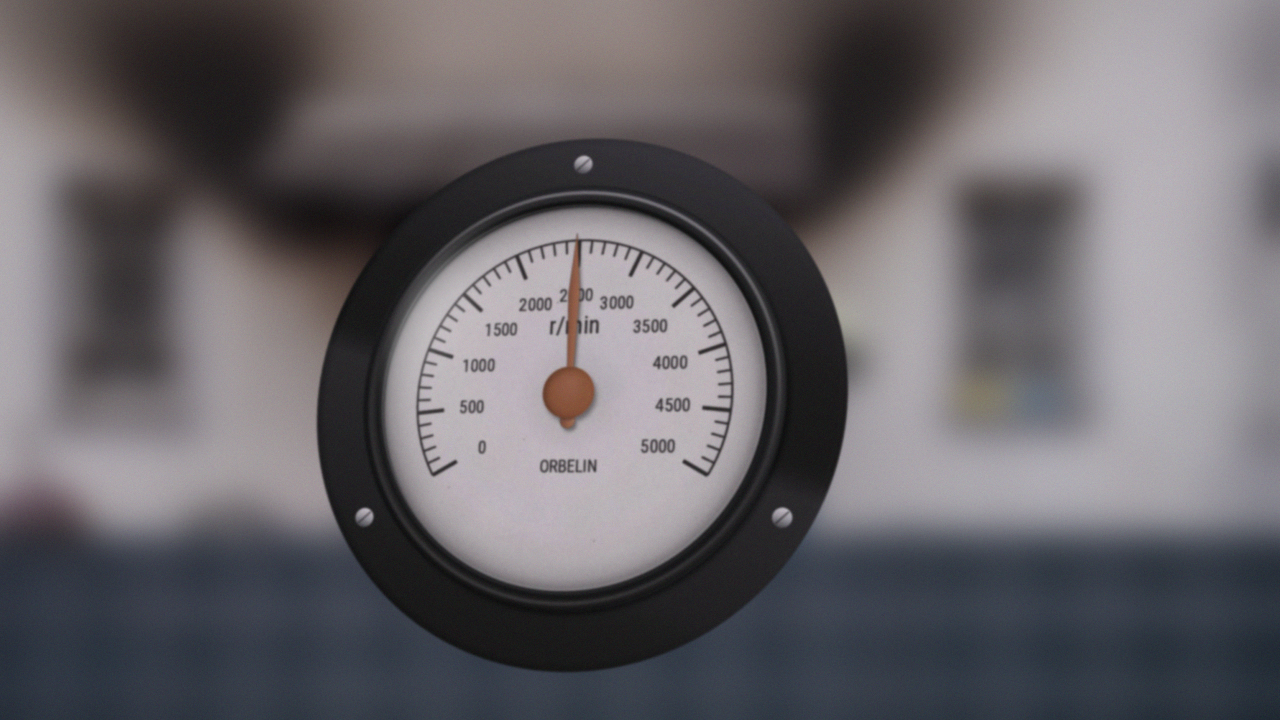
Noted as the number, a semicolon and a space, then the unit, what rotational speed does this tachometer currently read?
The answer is 2500; rpm
